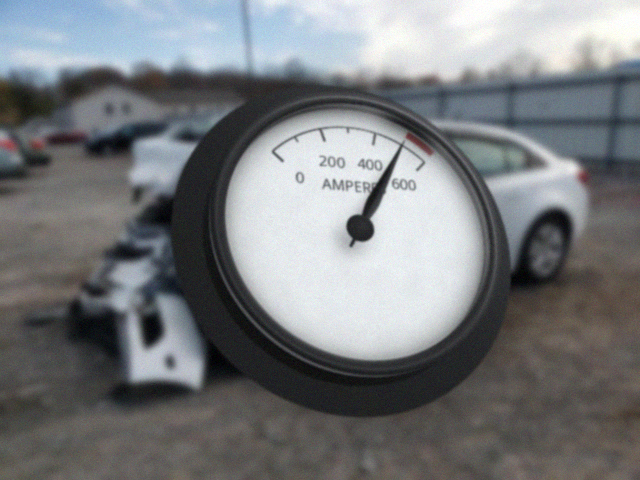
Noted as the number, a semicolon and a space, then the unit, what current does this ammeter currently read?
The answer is 500; A
